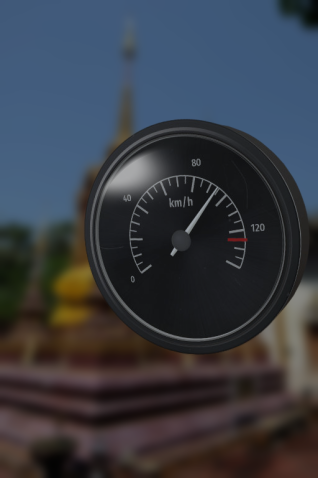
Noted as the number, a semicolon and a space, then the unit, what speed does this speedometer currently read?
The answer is 95; km/h
